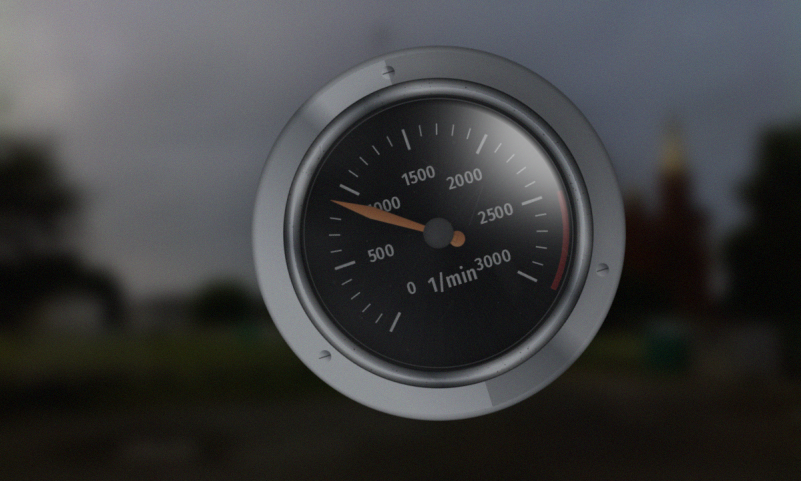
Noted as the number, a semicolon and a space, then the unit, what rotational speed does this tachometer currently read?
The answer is 900; rpm
